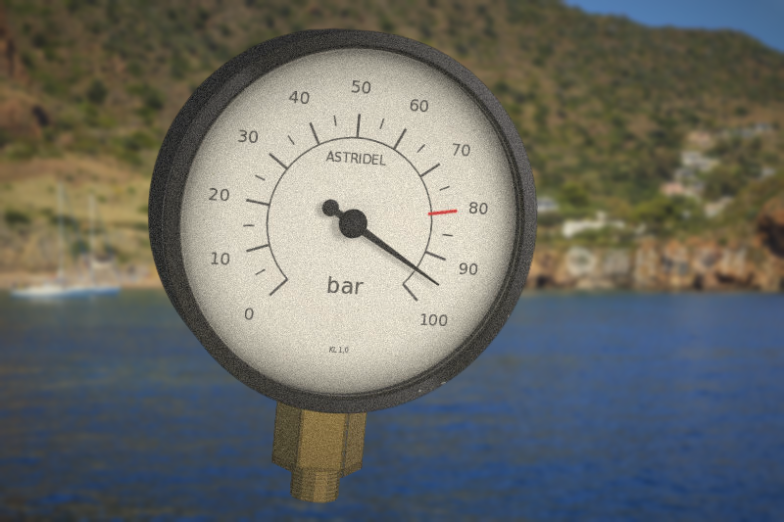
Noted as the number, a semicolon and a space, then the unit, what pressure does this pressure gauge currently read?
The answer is 95; bar
